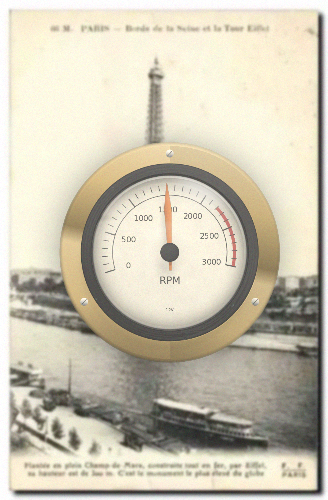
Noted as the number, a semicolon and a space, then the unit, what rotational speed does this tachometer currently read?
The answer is 1500; rpm
